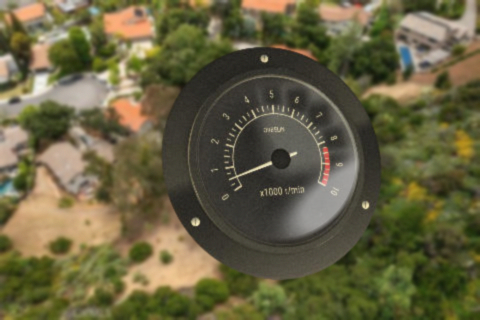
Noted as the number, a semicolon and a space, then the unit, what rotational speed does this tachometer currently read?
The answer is 500; rpm
